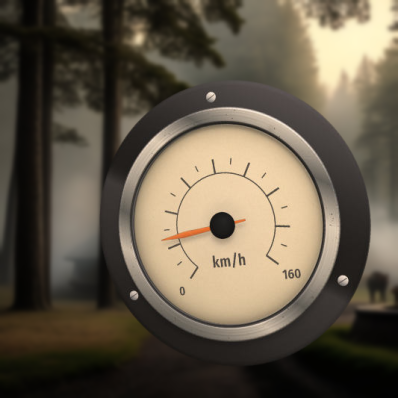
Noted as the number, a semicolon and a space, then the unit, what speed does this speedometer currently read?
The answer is 25; km/h
